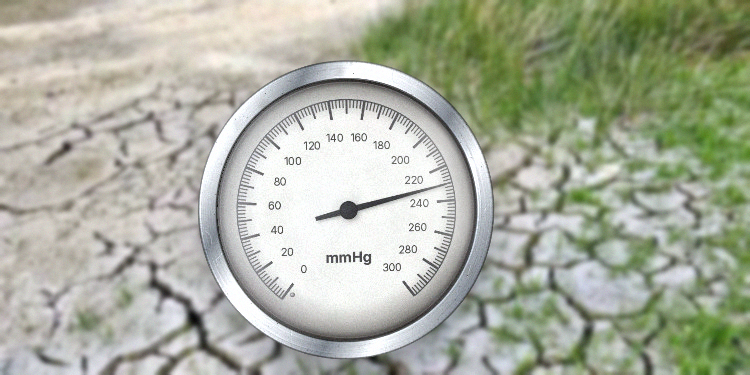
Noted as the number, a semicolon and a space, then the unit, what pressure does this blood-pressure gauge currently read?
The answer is 230; mmHg
